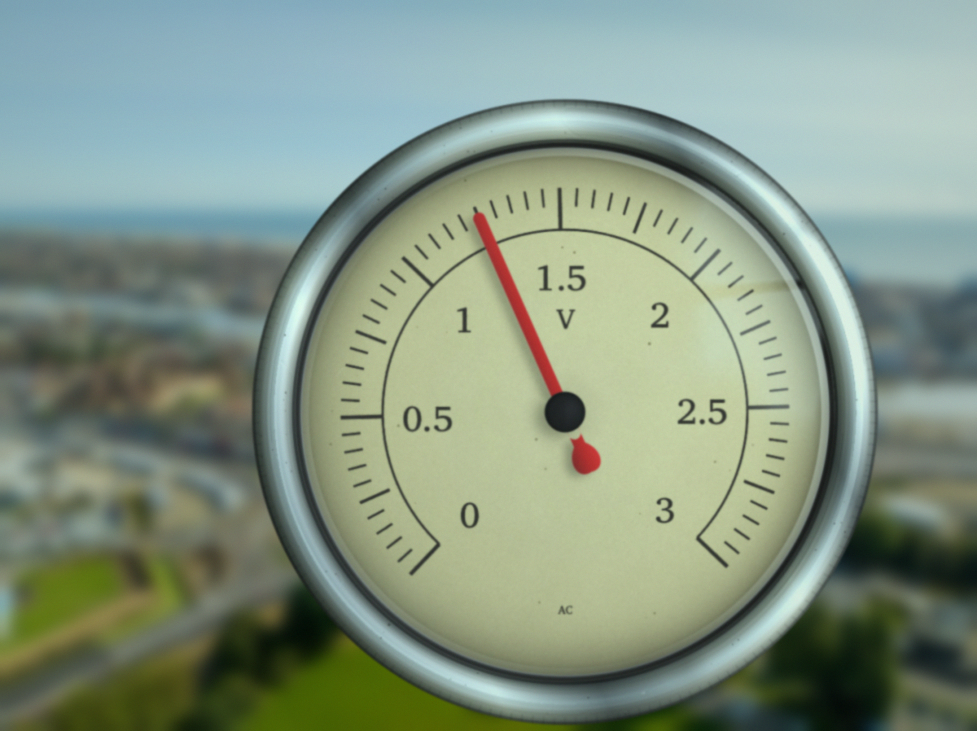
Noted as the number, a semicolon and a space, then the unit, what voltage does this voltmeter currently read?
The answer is 1.25; V
